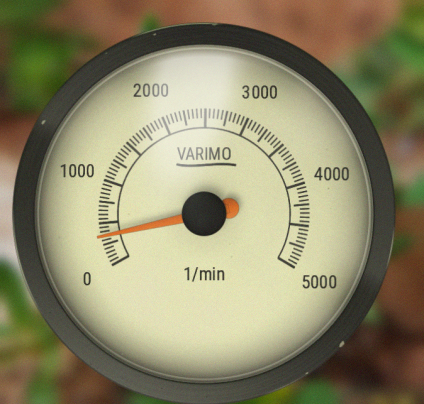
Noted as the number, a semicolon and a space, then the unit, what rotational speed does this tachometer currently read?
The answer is 350; rpm
